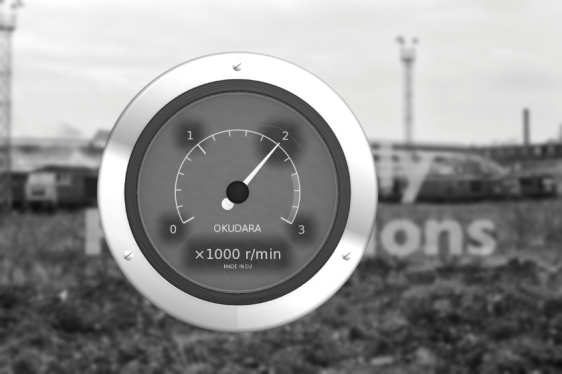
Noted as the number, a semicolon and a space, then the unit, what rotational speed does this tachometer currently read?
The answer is 2000; rpm
